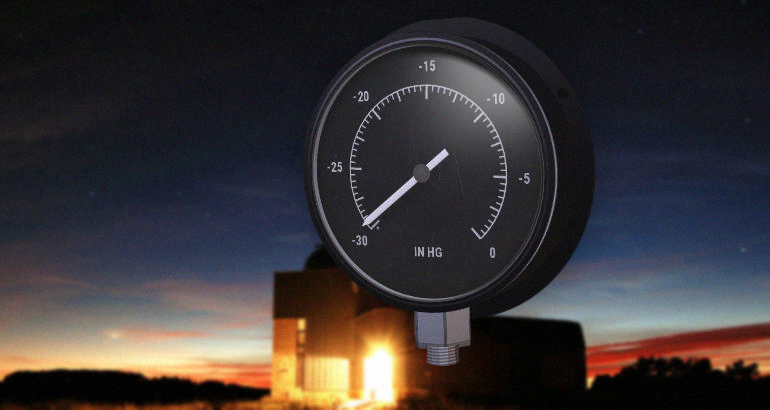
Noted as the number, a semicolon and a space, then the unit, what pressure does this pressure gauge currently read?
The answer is -29.5; inHg
